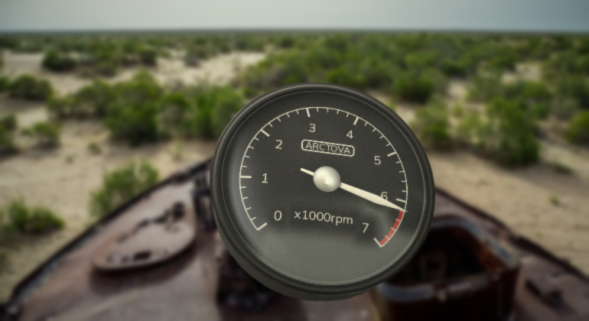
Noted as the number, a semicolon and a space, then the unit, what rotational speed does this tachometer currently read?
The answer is 6200; rpm
